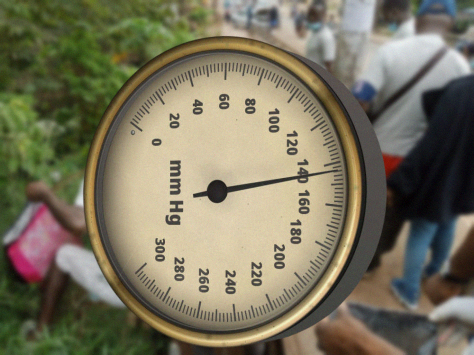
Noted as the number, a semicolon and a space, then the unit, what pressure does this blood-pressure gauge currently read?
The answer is 144; mmHg
